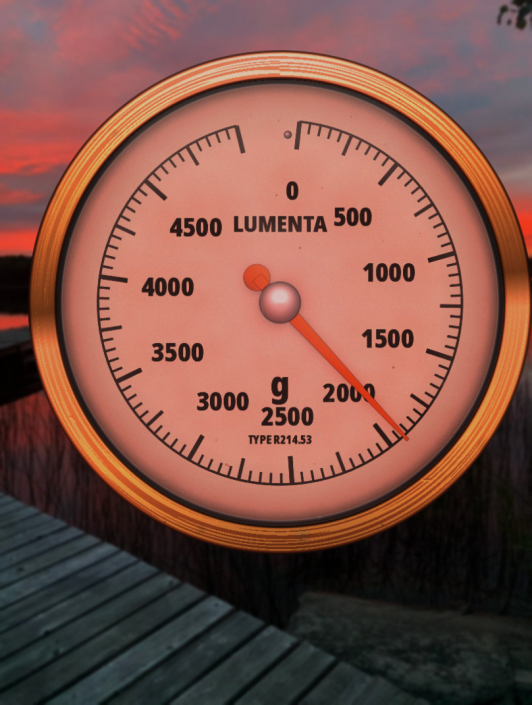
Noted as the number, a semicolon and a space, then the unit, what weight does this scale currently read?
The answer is 1925; g
